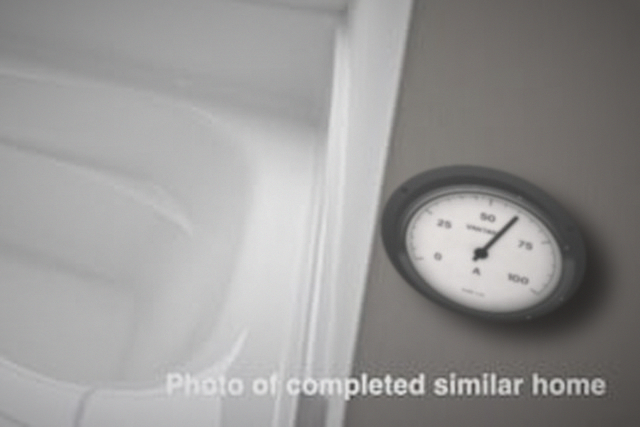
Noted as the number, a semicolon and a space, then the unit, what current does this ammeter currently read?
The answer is 60; A
